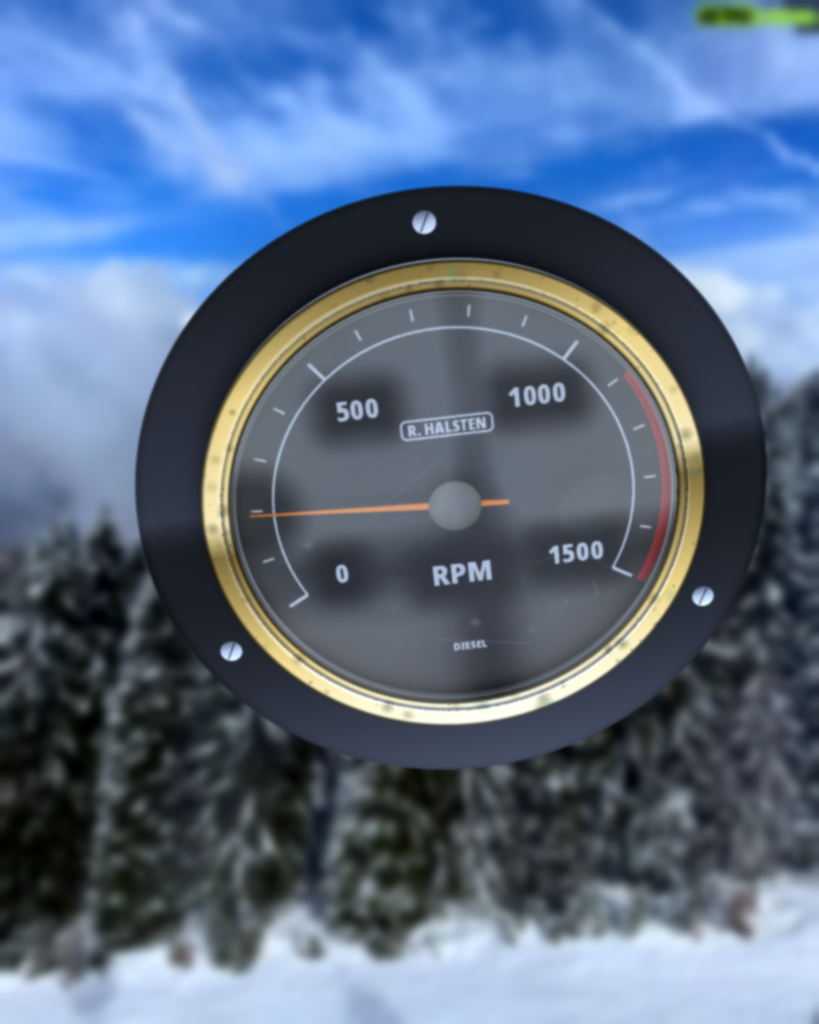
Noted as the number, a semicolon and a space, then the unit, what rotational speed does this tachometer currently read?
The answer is 200; rpm
